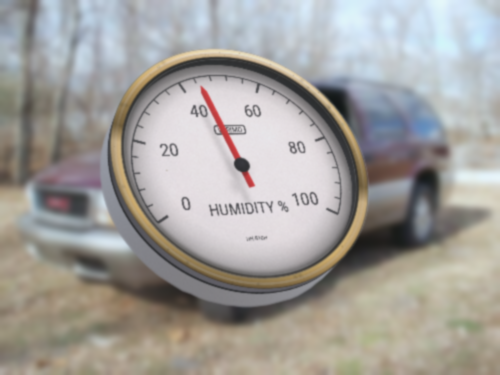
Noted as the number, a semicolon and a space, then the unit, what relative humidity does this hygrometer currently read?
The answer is 44; %
